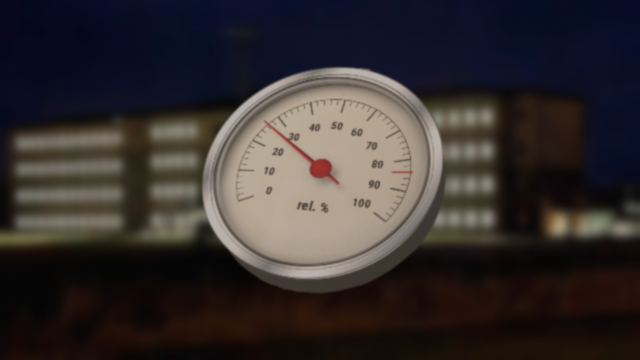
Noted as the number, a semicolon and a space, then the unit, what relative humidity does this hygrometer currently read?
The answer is 26; %
